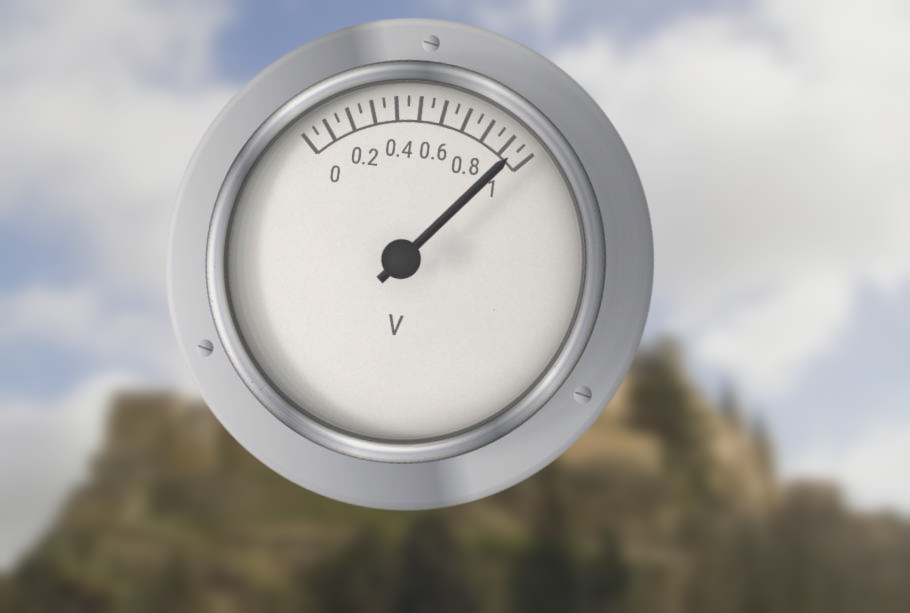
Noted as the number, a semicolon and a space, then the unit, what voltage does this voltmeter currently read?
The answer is 0.95; V
